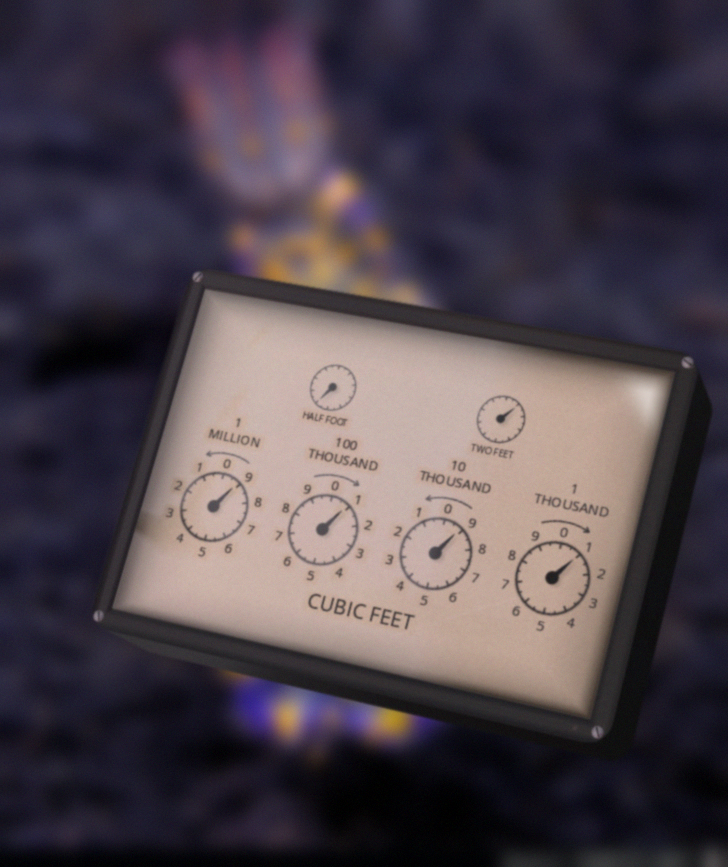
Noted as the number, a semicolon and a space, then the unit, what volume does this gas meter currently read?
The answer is 909100; ft³
